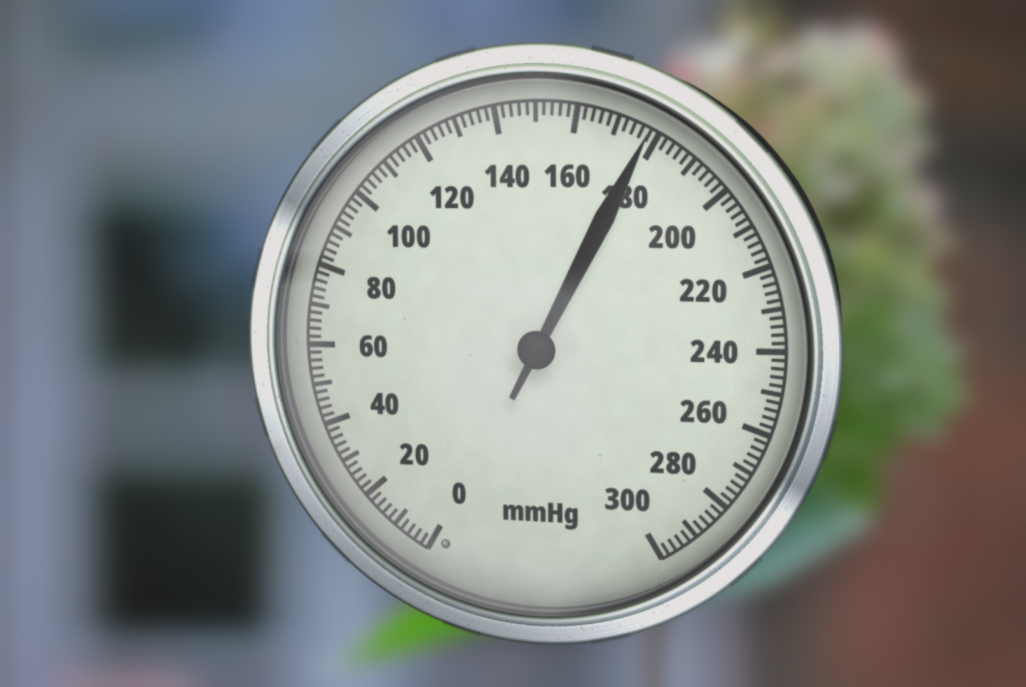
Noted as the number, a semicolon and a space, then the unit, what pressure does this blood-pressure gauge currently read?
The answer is 178; mmHg
